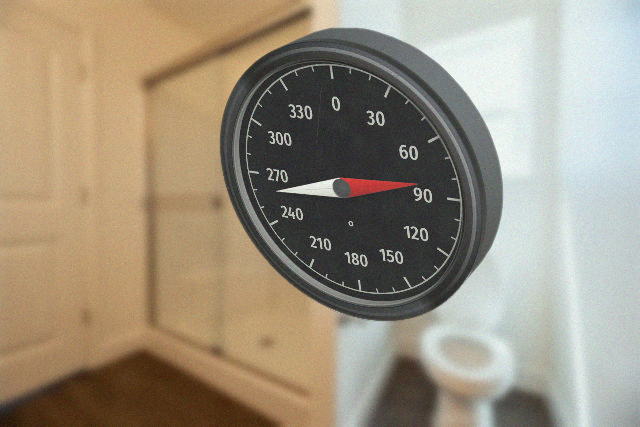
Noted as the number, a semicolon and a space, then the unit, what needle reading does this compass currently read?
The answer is 80; °
